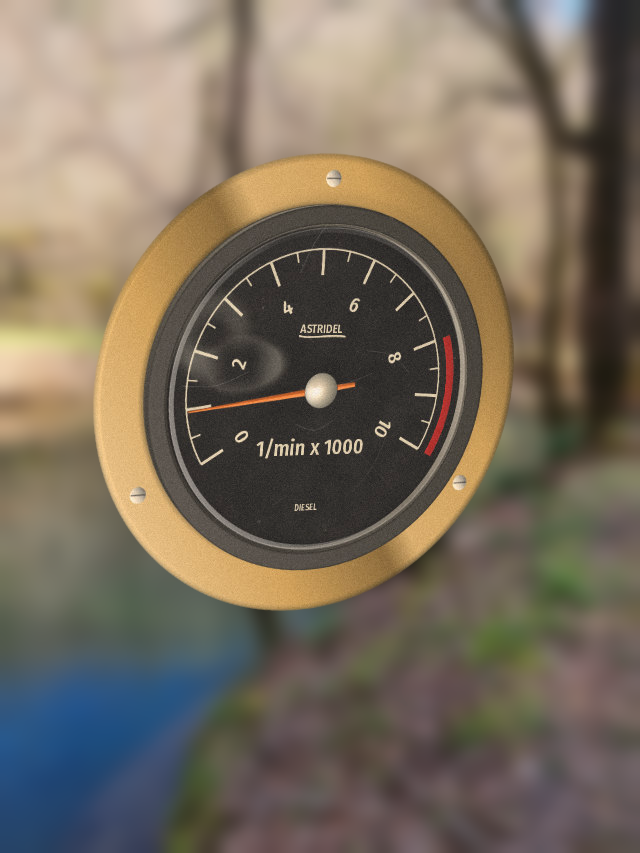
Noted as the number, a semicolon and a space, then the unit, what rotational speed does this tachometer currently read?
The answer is 1000; rpm
